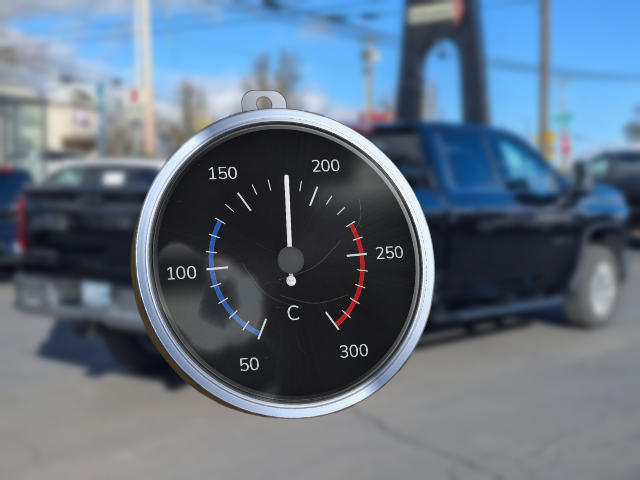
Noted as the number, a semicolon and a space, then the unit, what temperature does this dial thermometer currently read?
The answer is 180; °C
